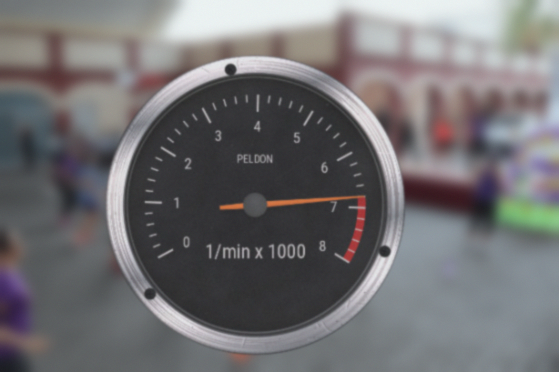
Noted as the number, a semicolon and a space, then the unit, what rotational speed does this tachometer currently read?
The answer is 6800; rpm
